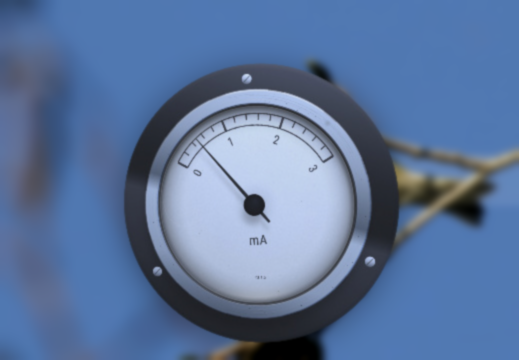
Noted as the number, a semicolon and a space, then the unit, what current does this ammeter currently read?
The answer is 0.5; mA
